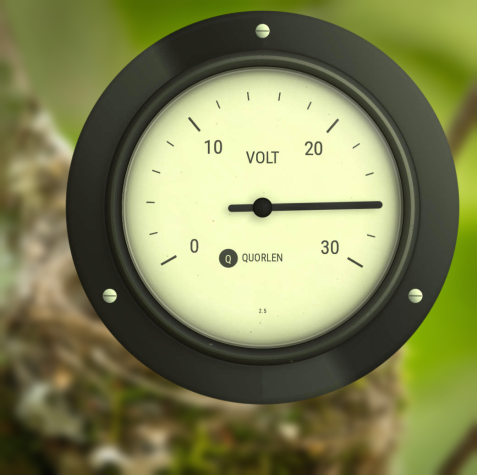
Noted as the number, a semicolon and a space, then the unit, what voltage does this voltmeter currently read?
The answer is 26; V
